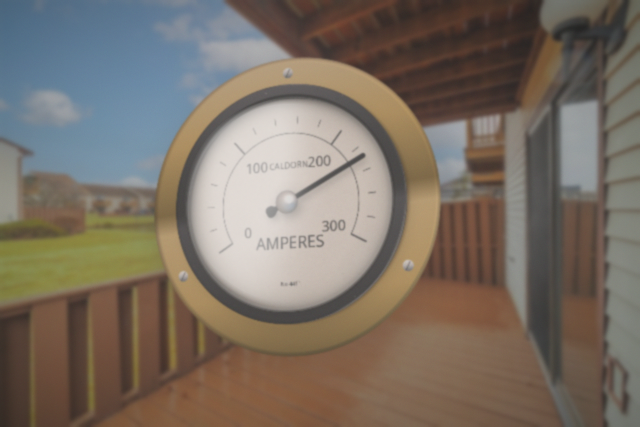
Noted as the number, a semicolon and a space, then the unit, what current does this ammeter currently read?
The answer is 230; A
